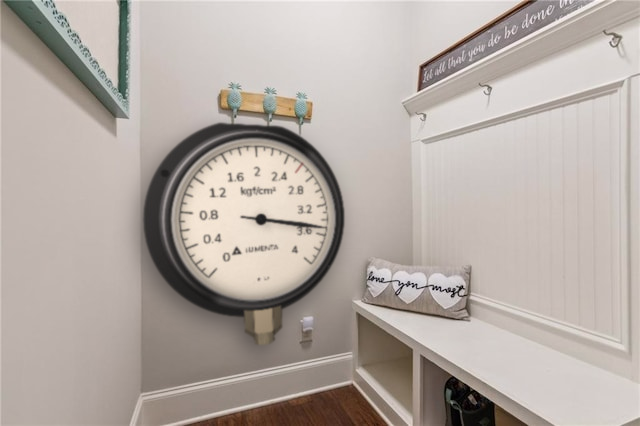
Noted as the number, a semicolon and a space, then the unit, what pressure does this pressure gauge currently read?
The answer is 3.5; kg/cm²
